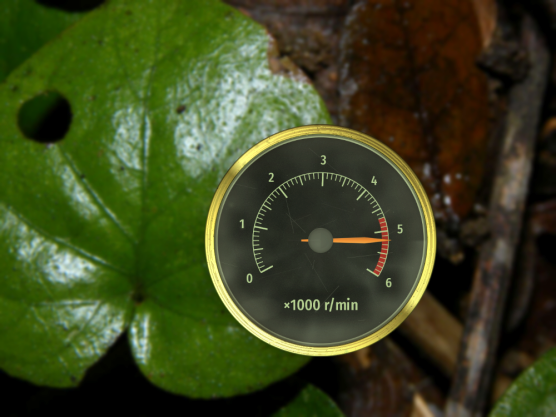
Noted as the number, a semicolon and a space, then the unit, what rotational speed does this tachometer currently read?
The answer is 5200; rpm
